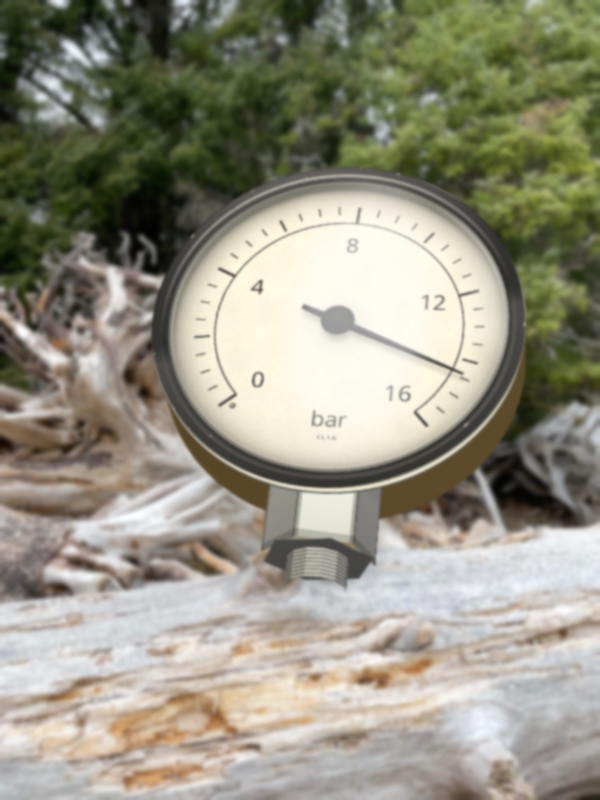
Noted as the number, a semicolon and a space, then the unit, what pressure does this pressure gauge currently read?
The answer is 14.5; bar
